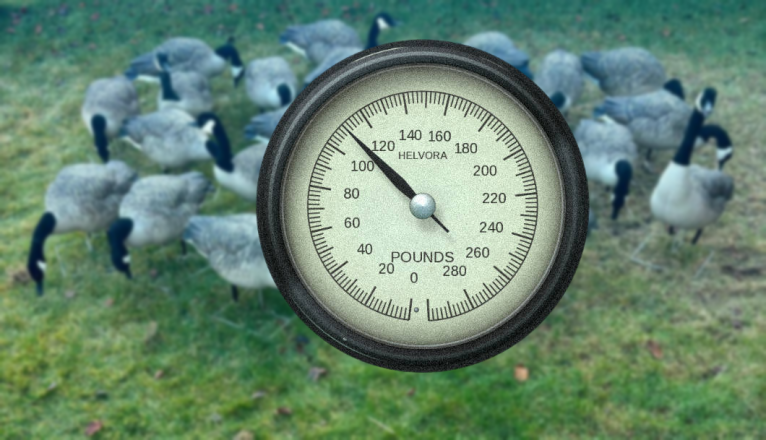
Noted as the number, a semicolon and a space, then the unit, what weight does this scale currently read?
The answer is 110; lb
